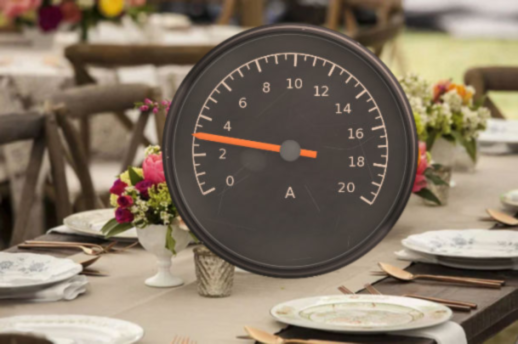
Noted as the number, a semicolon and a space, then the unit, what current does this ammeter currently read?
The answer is 3; A
